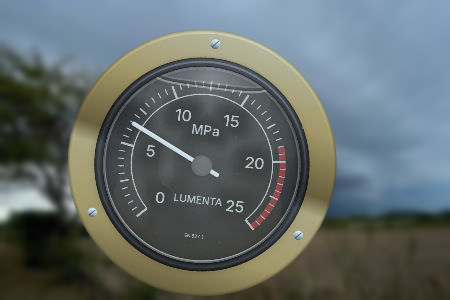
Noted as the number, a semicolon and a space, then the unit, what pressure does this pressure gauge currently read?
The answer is 6.5; MPa
